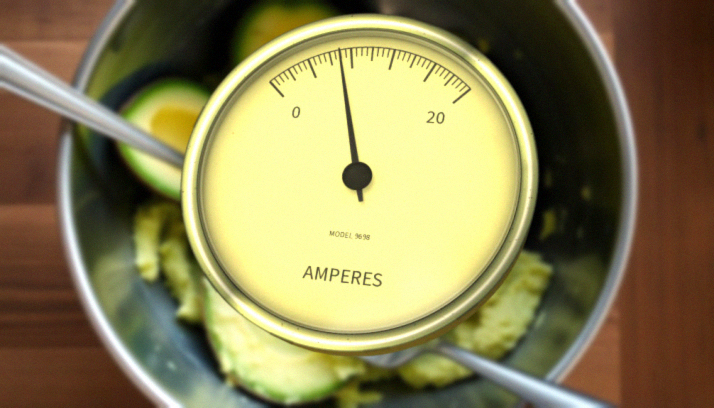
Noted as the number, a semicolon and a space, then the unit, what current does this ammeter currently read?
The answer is 7; A
